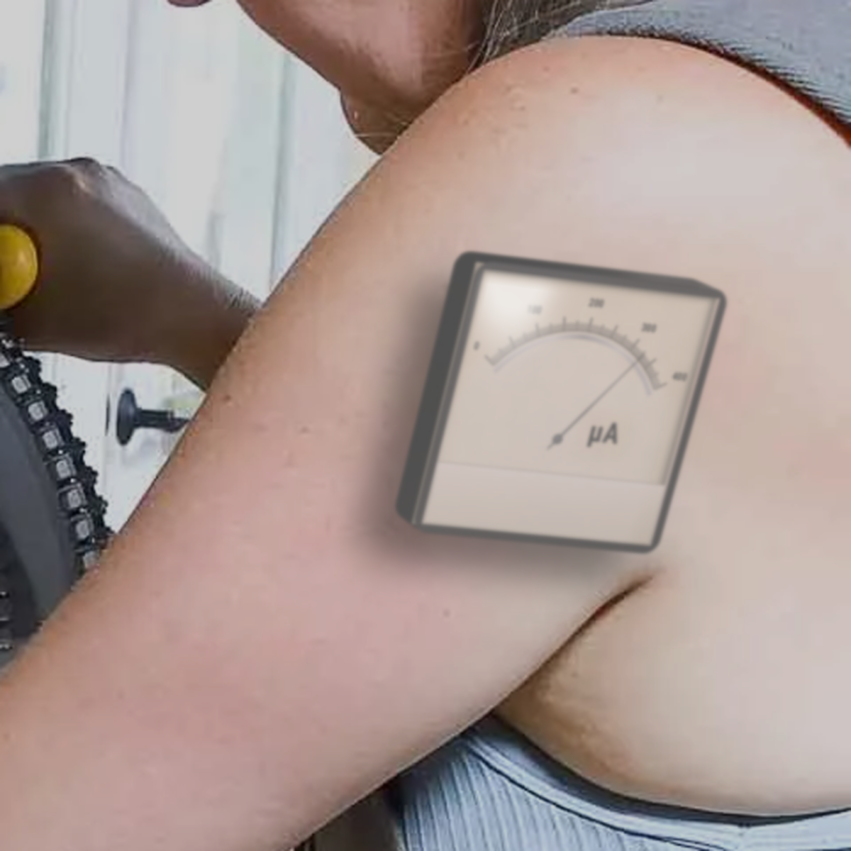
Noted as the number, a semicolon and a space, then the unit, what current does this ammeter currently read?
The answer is 325; µA
